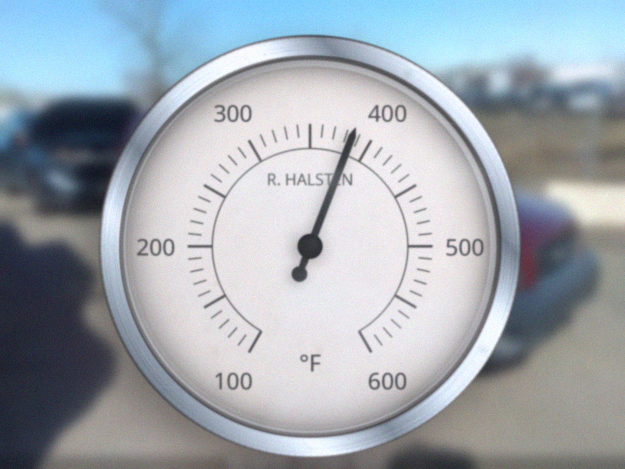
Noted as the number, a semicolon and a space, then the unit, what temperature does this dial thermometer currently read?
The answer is 385; °F
